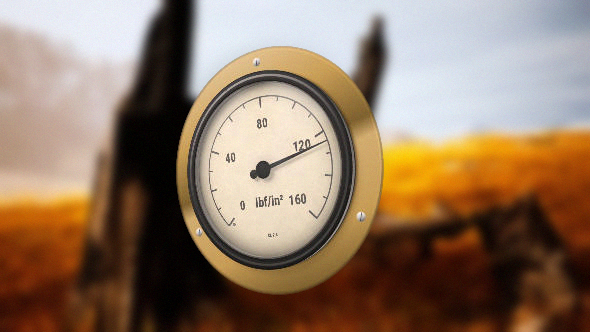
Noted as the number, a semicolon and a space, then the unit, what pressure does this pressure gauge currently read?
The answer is 125; psi
